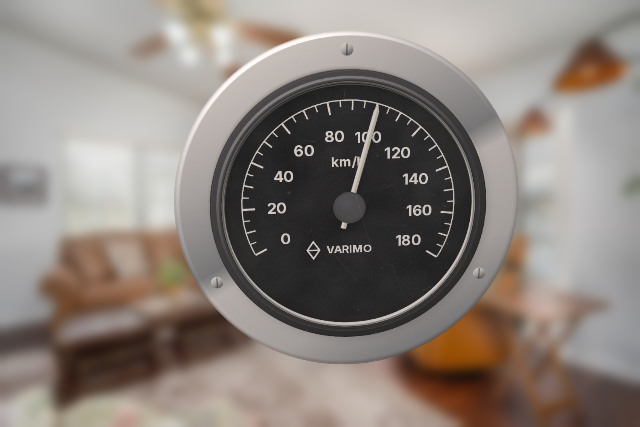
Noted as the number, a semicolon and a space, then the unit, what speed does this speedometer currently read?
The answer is 100; km/h
